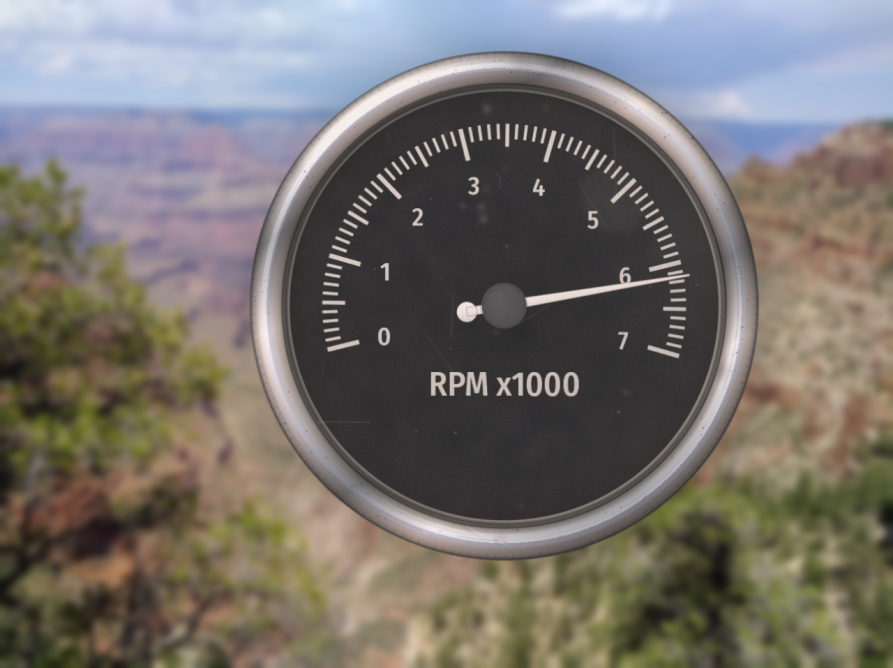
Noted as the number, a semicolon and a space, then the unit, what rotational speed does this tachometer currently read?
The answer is 6150; rpm
